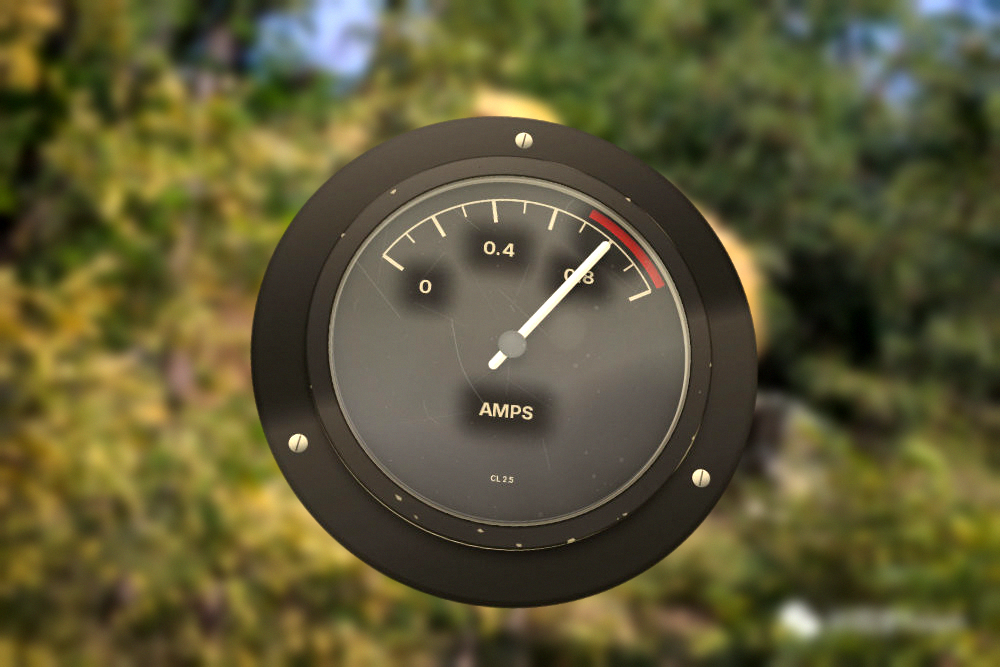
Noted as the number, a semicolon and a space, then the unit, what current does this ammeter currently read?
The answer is 0.8; A
